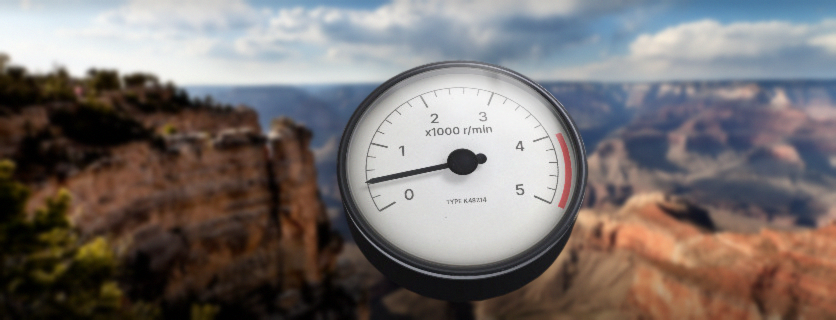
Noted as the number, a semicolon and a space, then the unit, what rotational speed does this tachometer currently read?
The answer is 400; rpm
